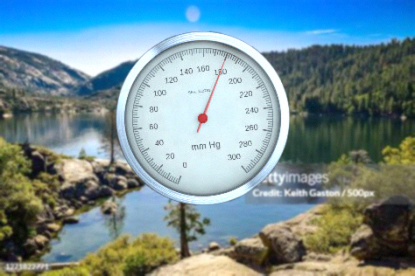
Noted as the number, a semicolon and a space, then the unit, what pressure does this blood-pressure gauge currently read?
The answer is 180; mmHg
